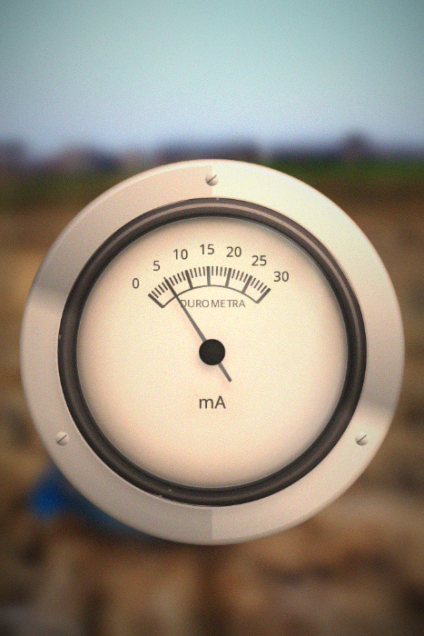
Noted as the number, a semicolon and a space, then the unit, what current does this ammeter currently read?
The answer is 5; mA
